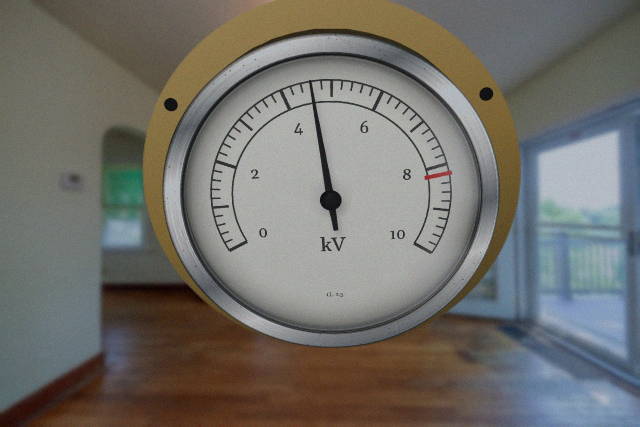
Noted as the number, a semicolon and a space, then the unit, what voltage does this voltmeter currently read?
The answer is 4.6; kV
